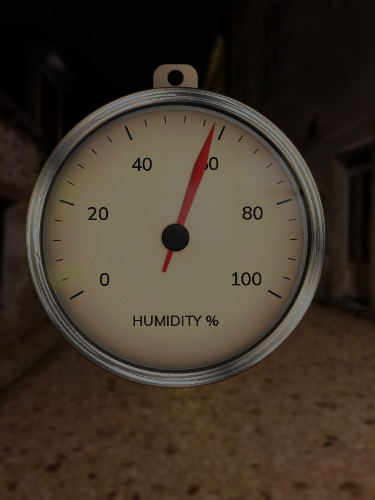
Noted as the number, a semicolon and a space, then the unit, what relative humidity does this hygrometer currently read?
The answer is 58; %
